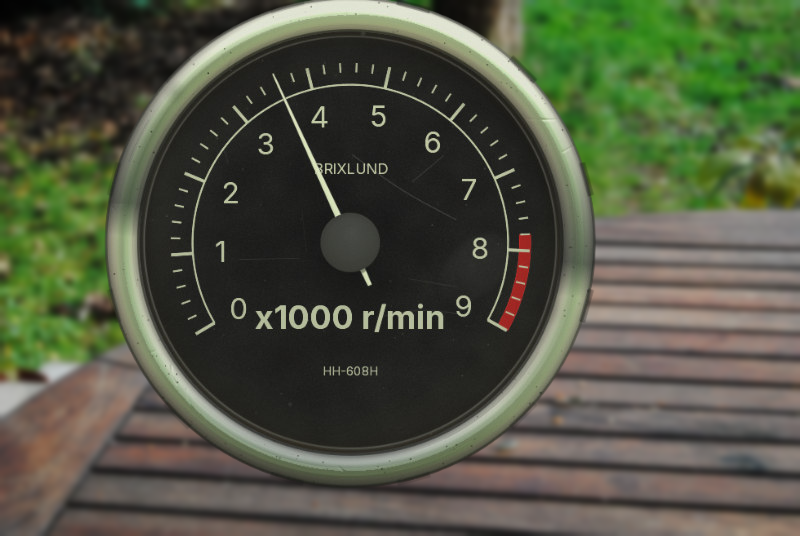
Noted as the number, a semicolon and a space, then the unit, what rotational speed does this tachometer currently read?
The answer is 3600; rpm
